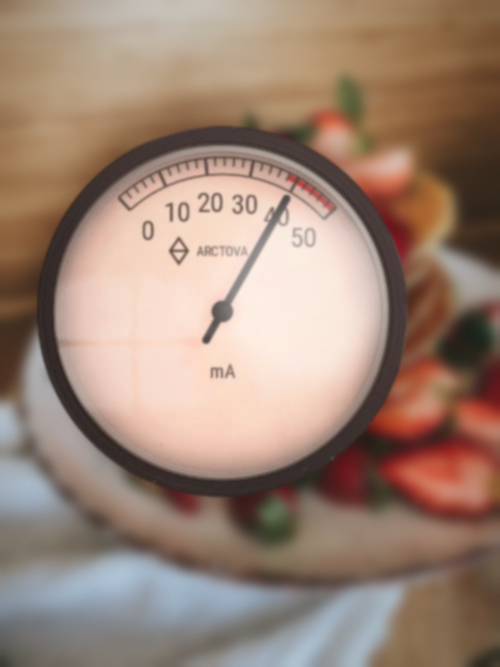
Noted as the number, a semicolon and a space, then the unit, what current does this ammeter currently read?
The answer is 40; mA
